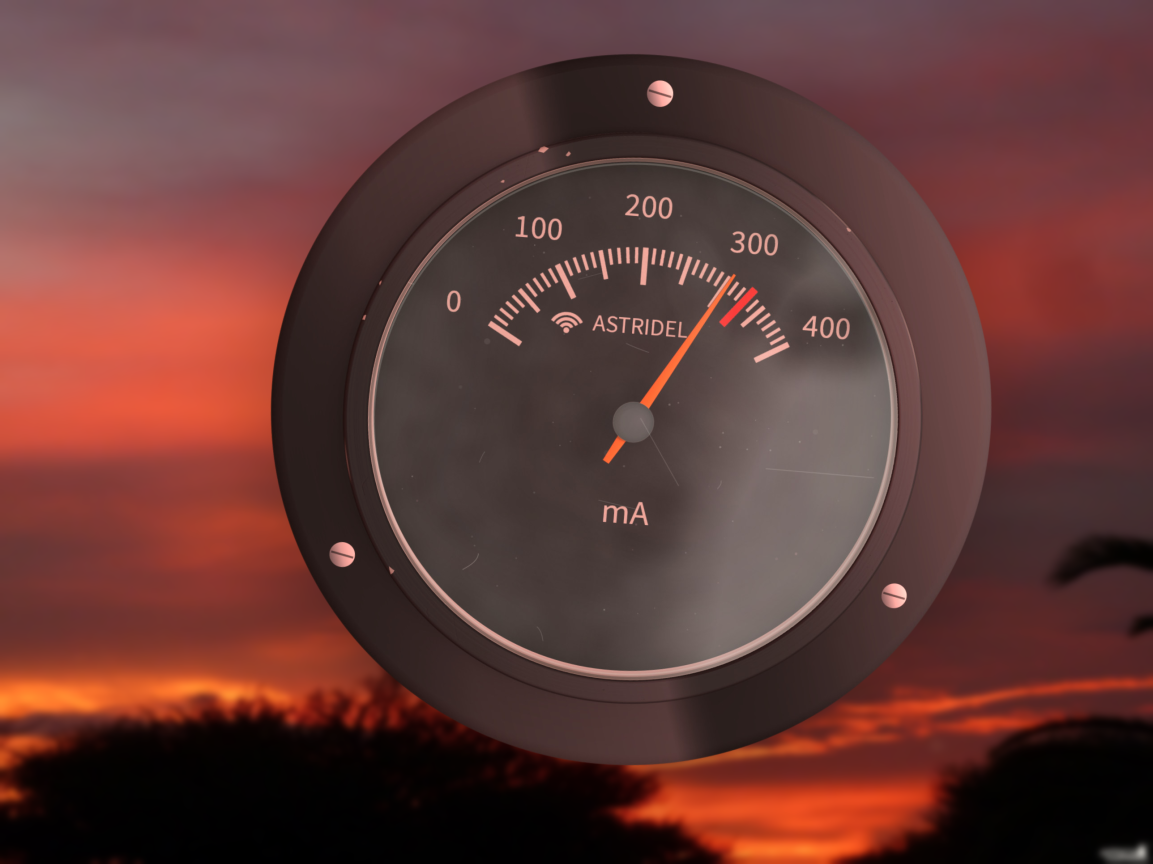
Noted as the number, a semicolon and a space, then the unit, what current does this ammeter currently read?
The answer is 300; mA
